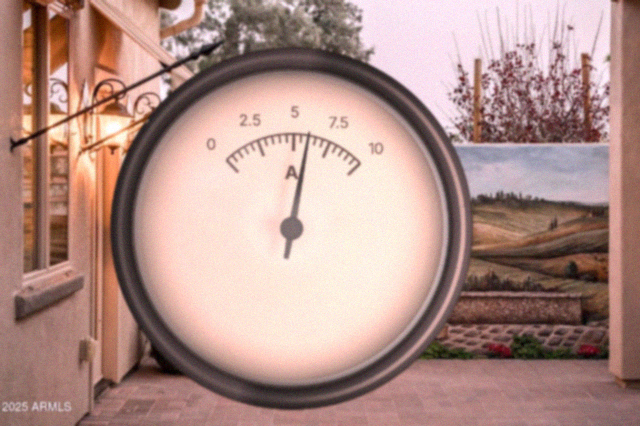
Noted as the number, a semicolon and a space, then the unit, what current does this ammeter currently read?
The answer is 6; A
